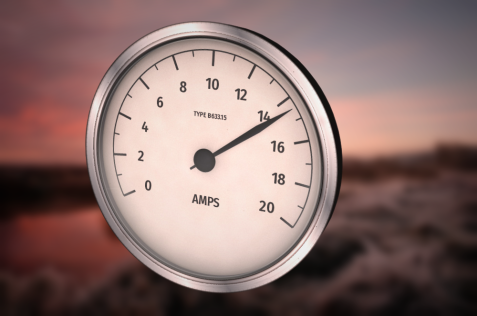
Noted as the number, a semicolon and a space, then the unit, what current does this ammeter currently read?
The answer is 14.5; A
